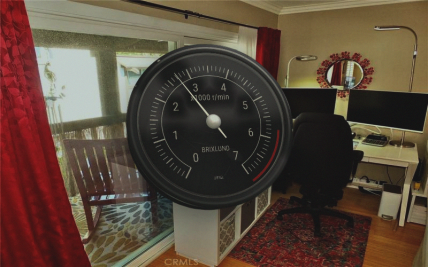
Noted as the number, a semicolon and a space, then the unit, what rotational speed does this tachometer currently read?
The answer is 2700; rpm
